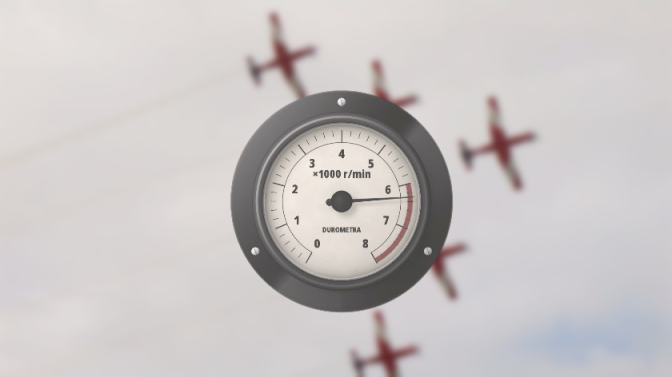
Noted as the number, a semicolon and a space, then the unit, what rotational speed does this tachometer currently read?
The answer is 6300; rpm
